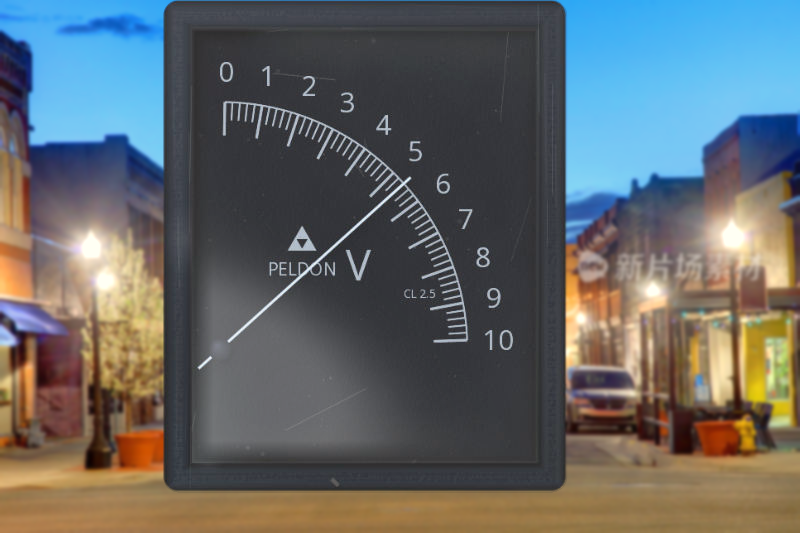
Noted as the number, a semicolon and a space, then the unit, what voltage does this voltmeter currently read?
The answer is 5.4; V
